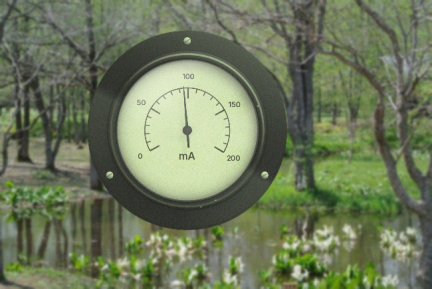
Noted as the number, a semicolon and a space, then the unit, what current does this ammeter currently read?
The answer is 95; mA
